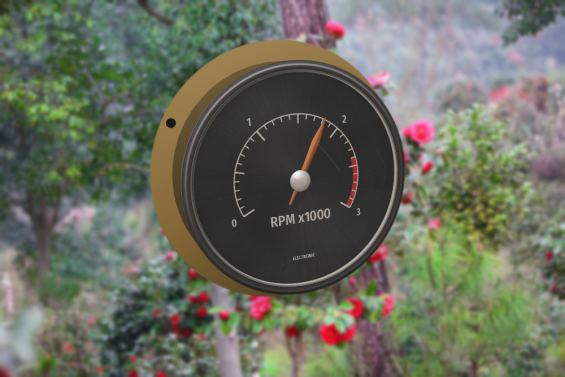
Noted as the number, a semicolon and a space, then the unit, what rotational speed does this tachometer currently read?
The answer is 1800; rpm
